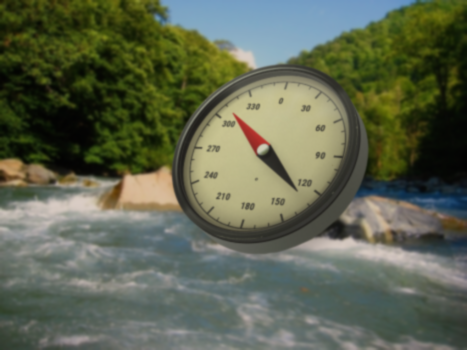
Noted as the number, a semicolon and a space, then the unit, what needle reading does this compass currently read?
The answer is 310; °
